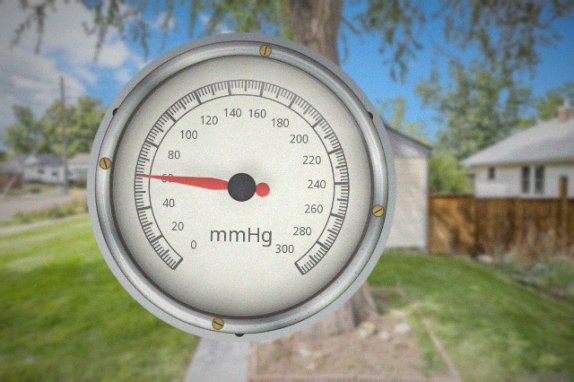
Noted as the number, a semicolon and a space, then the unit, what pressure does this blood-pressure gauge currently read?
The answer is 60; mmHg
